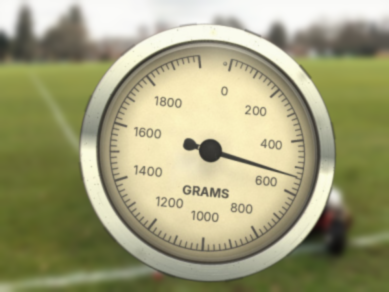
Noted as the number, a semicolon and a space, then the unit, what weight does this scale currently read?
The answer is 540; g
